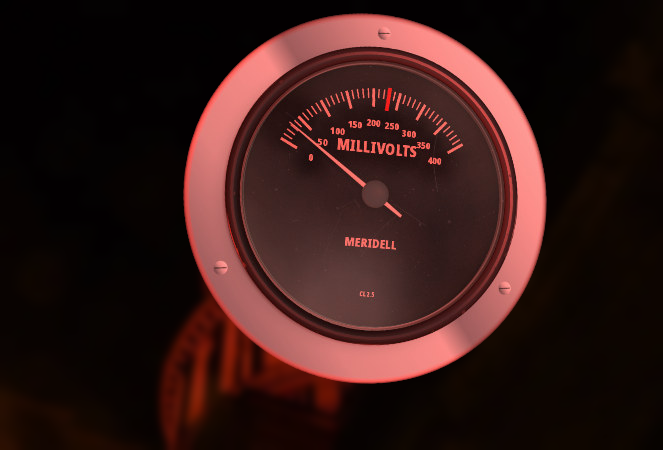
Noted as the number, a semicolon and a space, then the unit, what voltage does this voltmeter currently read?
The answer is 30; mV
